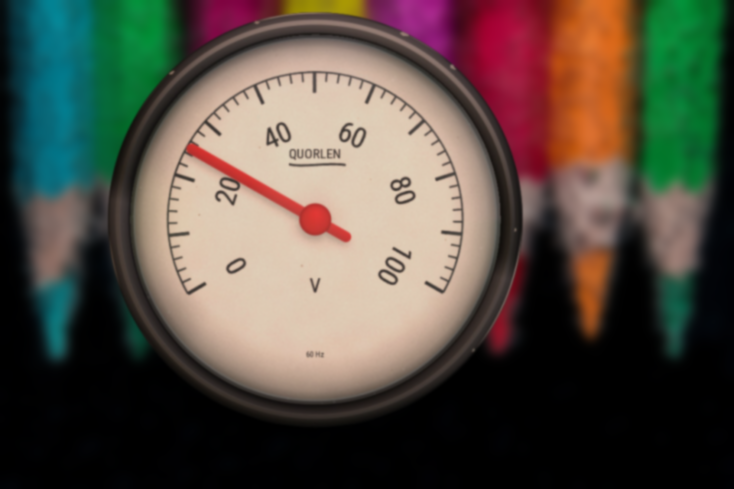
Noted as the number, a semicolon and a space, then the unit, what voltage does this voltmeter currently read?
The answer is 25; V
